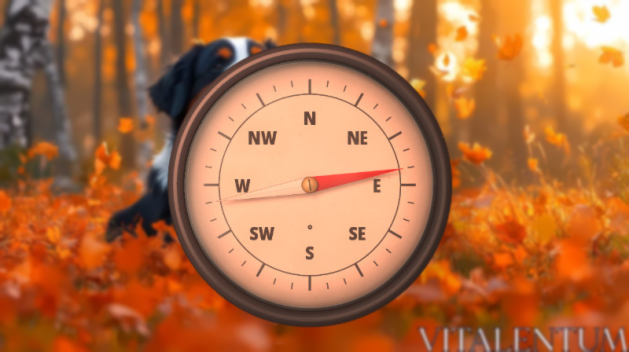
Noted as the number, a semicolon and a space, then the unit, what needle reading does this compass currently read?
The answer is 80; °
